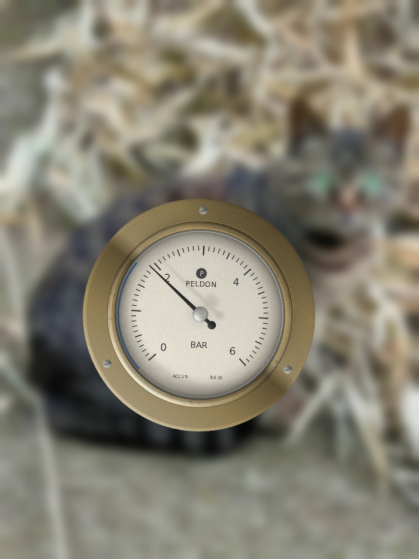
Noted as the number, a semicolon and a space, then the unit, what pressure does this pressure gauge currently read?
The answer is 1.9; bar
